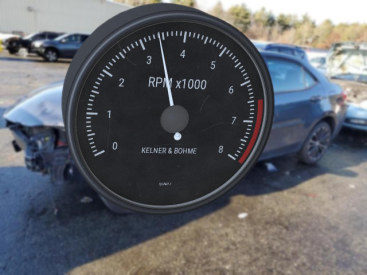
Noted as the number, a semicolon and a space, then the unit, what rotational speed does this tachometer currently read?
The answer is 3400; rpm
